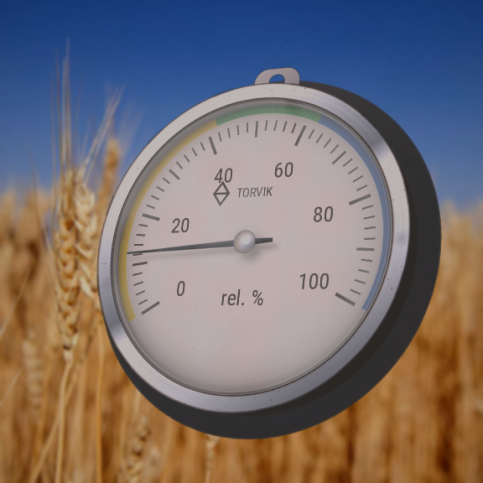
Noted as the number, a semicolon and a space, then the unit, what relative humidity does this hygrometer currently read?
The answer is 12; %
